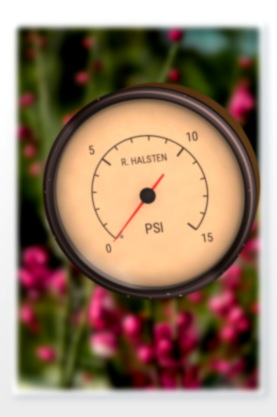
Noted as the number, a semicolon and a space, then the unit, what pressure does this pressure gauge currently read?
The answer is 0; psi
